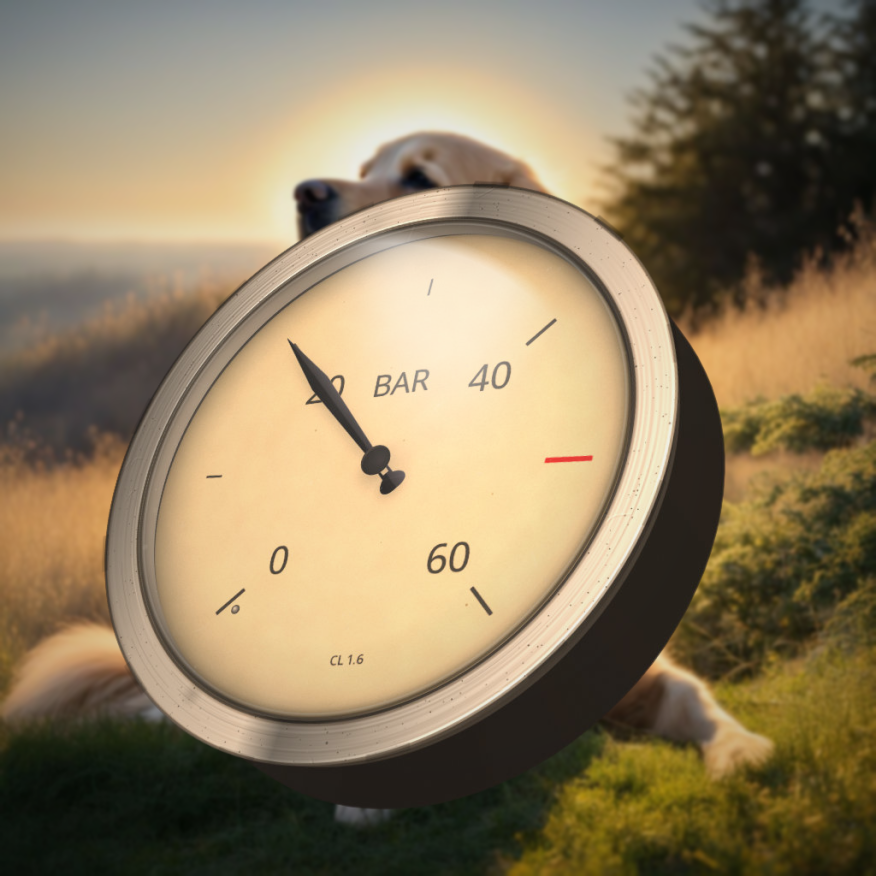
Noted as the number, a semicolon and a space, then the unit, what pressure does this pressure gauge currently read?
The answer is 20; bar
